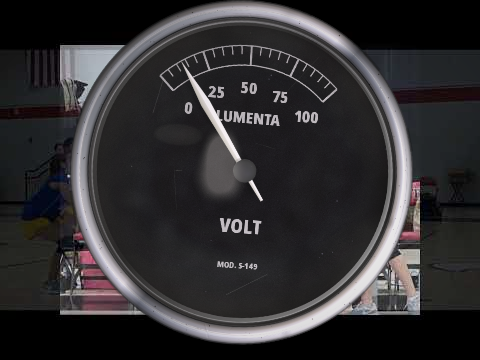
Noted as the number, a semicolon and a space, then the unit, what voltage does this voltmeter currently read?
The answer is 12.5; V
